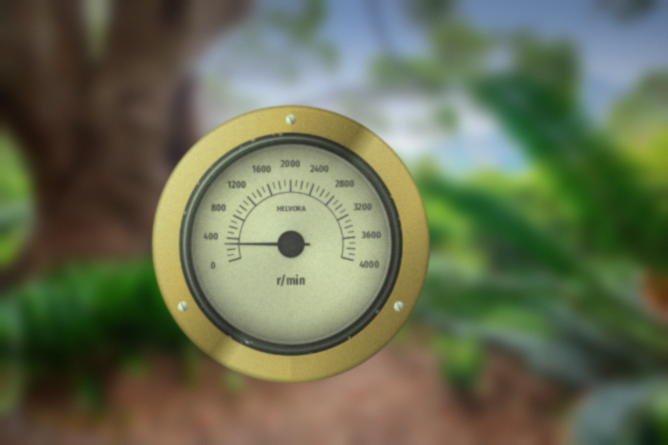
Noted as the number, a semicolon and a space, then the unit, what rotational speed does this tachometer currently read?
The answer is 300; rpm
